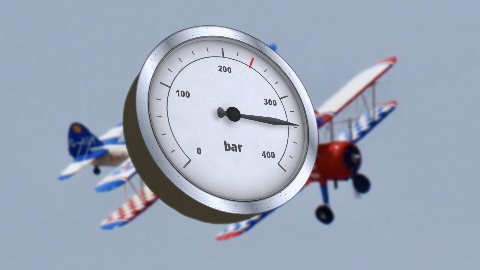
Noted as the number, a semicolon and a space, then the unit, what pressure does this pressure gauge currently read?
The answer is 340; bar
